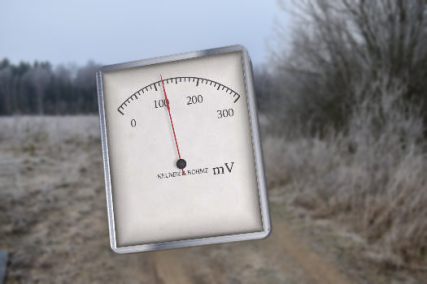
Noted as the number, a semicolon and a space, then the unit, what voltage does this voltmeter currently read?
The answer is 120; mV
